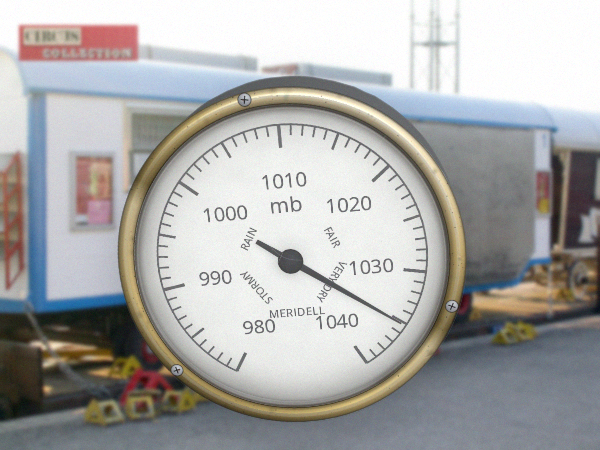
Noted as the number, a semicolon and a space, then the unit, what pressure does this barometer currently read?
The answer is 1035; mbar
